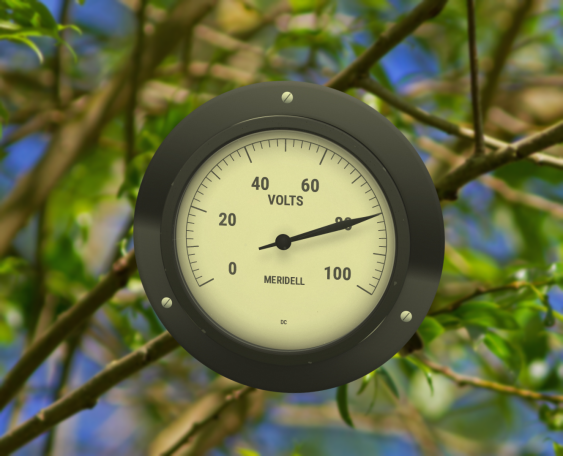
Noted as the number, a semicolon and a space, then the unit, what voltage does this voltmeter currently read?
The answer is 80; V
